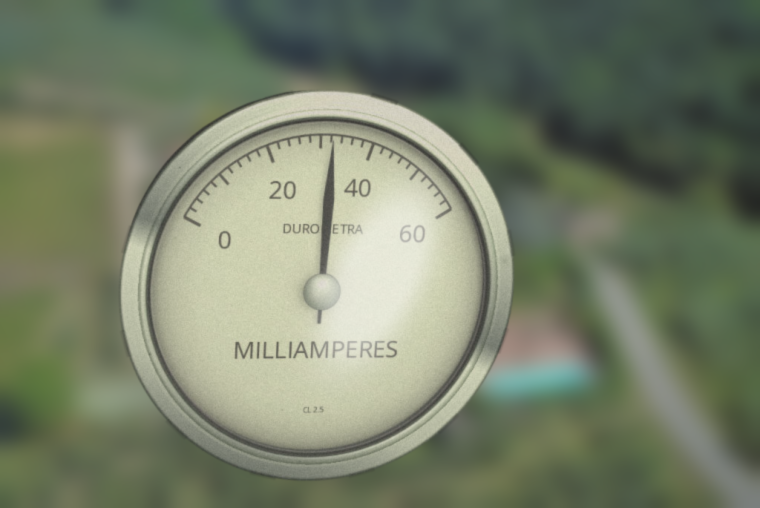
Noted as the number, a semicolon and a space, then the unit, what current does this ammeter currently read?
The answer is 32; mA
